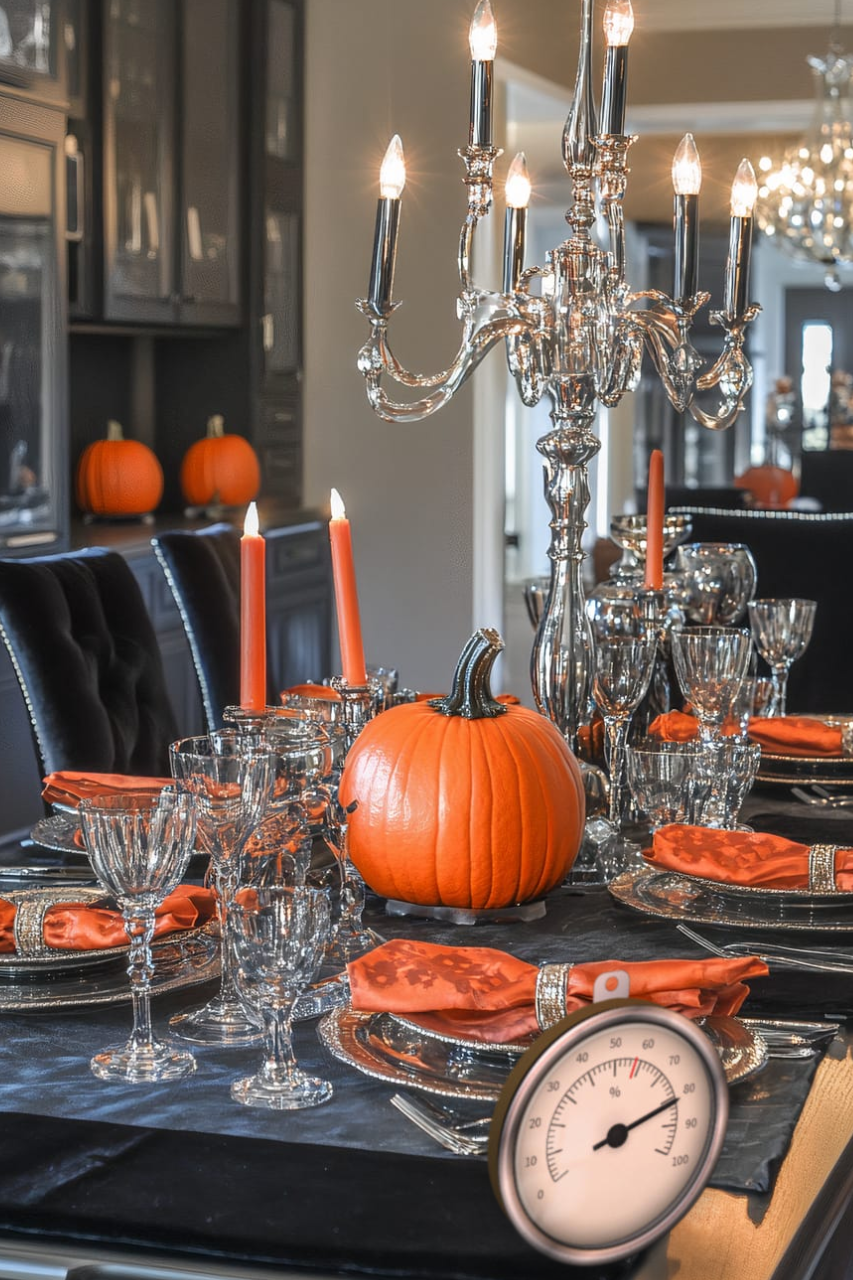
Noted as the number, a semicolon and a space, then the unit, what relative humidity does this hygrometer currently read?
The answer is 80; %
